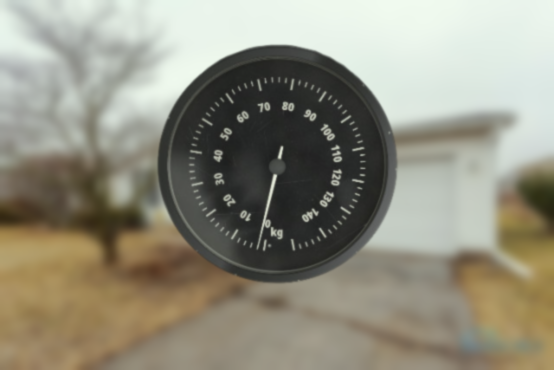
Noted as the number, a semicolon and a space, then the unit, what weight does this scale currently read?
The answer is 2; kg
